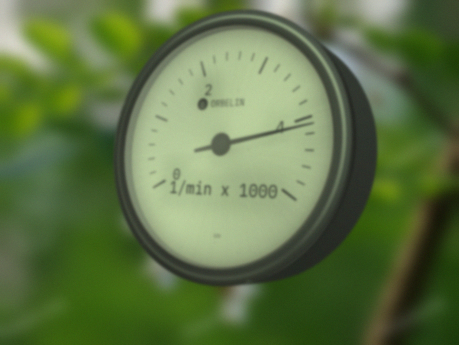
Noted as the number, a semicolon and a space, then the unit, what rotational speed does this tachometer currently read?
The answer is 4100; rpm
